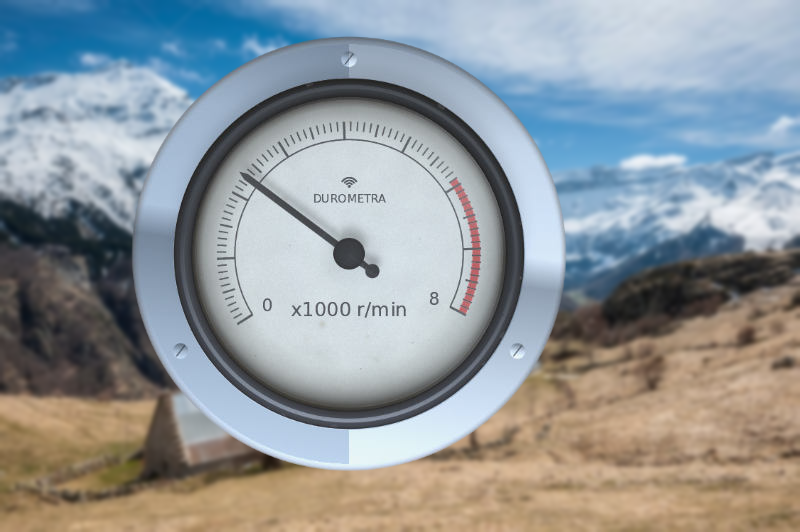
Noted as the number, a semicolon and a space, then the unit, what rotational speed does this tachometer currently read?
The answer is 2300; rpm
